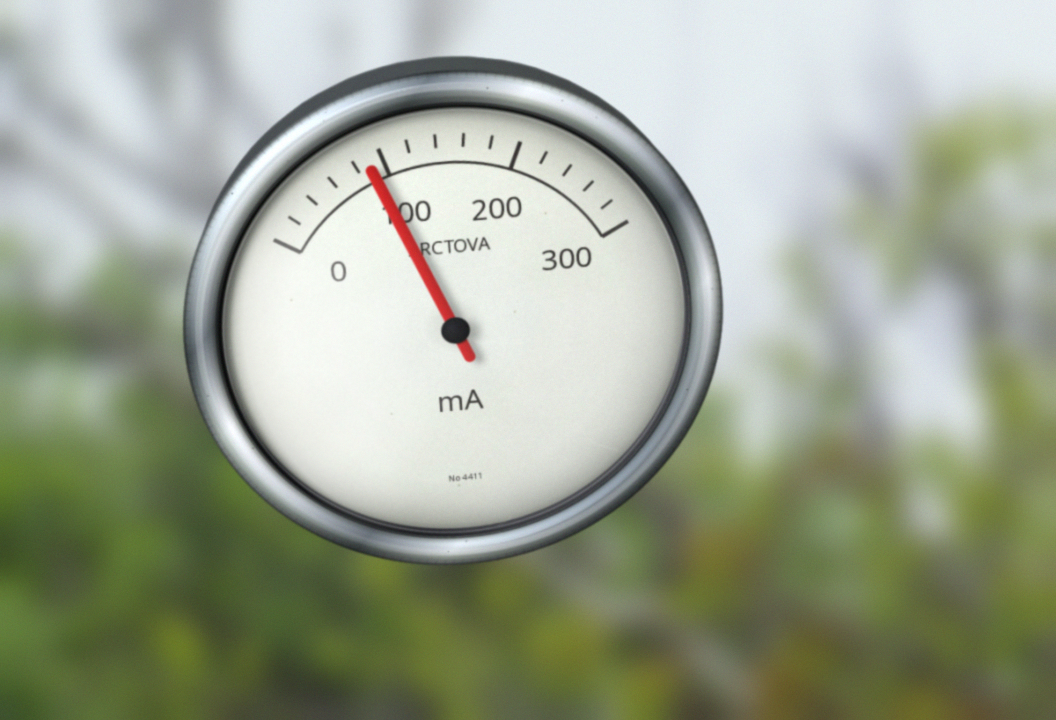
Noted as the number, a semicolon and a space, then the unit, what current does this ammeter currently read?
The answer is 90; mA
